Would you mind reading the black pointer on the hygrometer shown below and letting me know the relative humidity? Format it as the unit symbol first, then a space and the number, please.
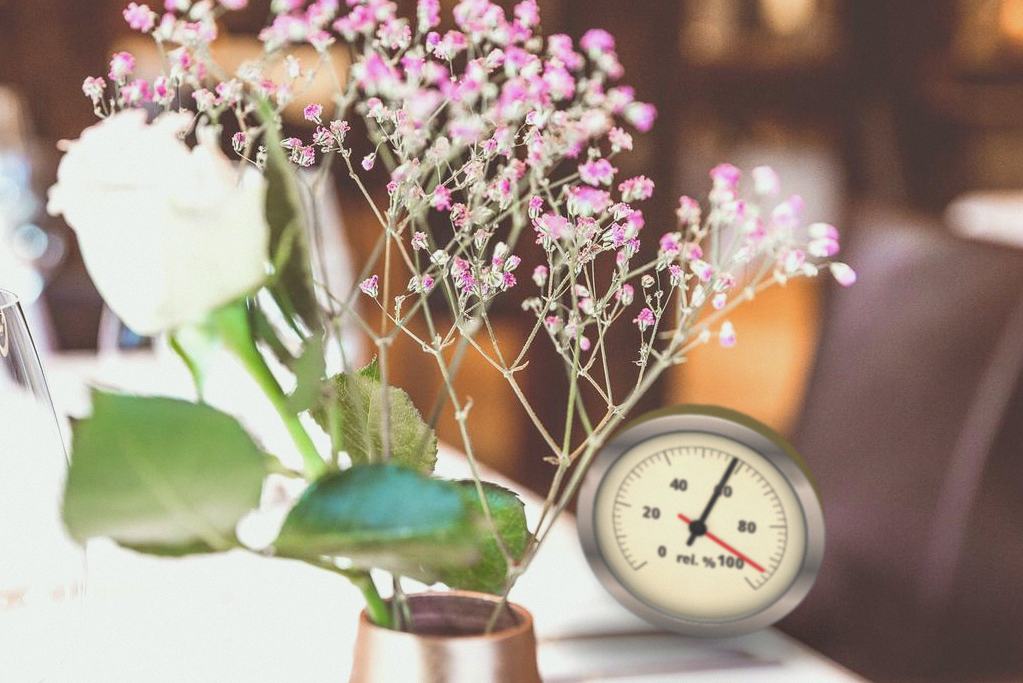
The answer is % 58
